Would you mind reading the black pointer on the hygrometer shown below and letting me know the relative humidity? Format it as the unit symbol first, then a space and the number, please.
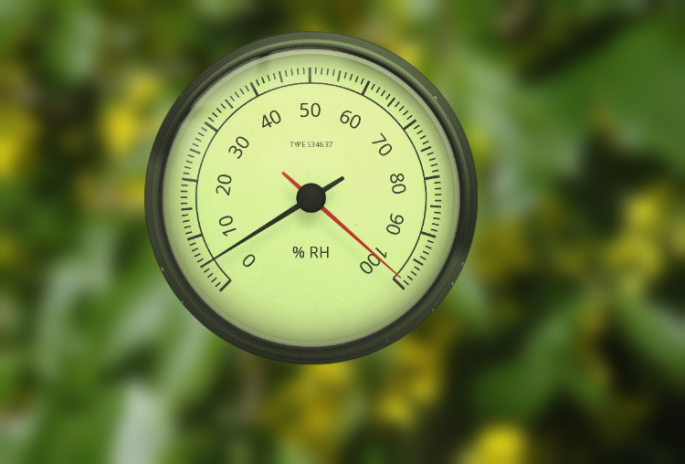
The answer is % 5
